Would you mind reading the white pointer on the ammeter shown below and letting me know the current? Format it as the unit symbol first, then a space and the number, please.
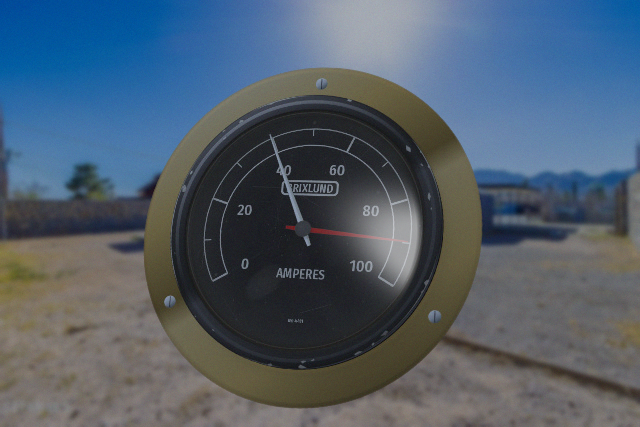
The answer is A 40
